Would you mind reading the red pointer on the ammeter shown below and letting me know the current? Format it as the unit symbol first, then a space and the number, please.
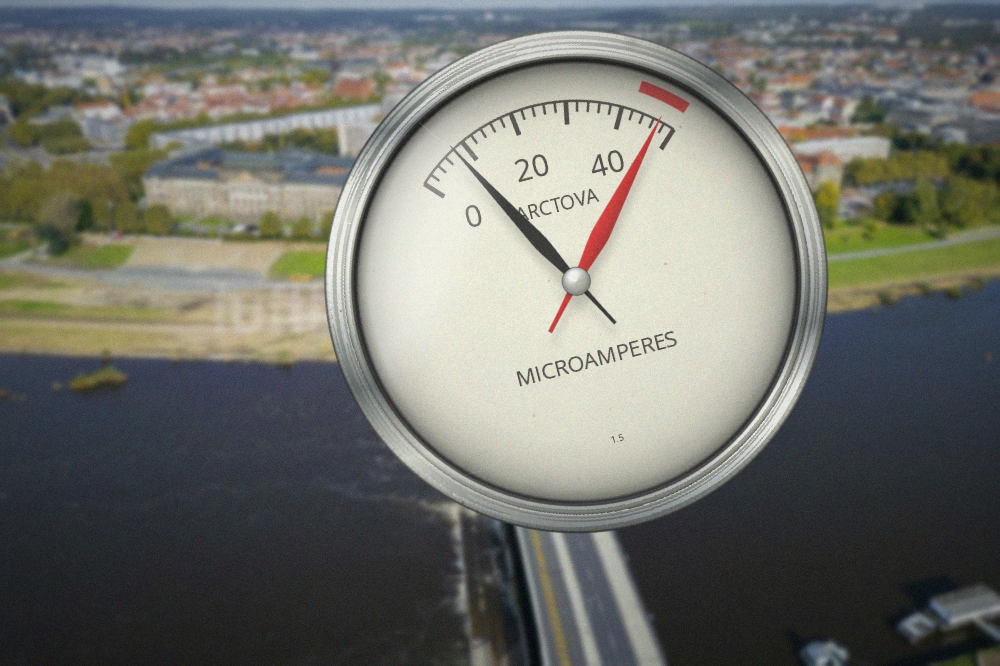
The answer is µA 47
